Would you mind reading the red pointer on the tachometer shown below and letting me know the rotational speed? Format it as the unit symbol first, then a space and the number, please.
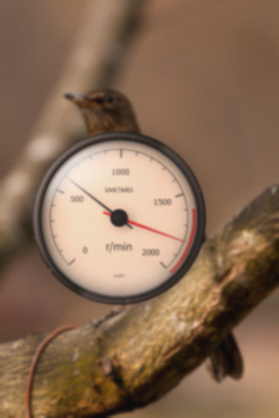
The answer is rpm 1800
